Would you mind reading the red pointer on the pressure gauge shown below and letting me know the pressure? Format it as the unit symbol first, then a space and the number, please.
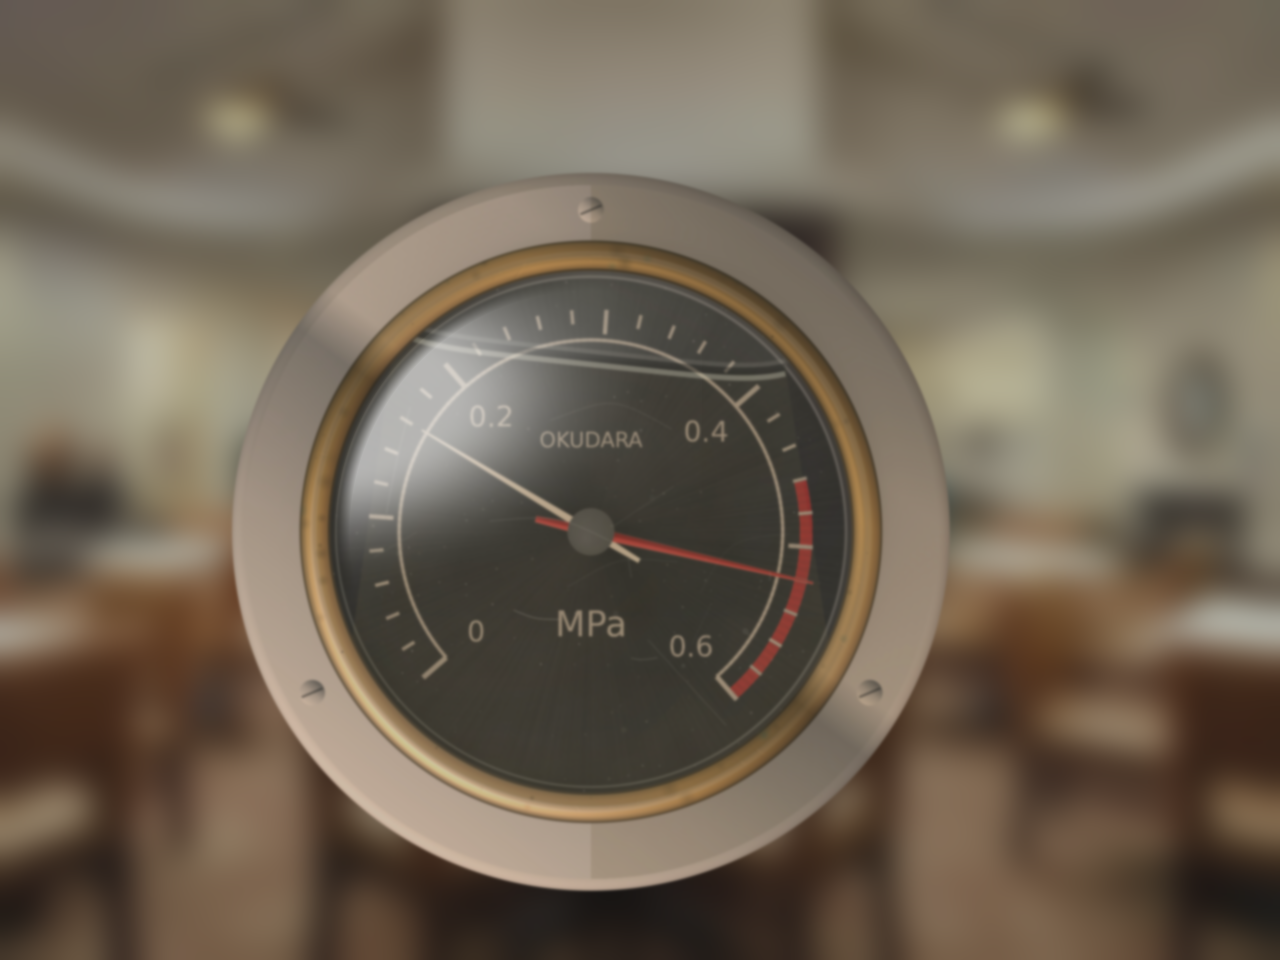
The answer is MPa 0.52
